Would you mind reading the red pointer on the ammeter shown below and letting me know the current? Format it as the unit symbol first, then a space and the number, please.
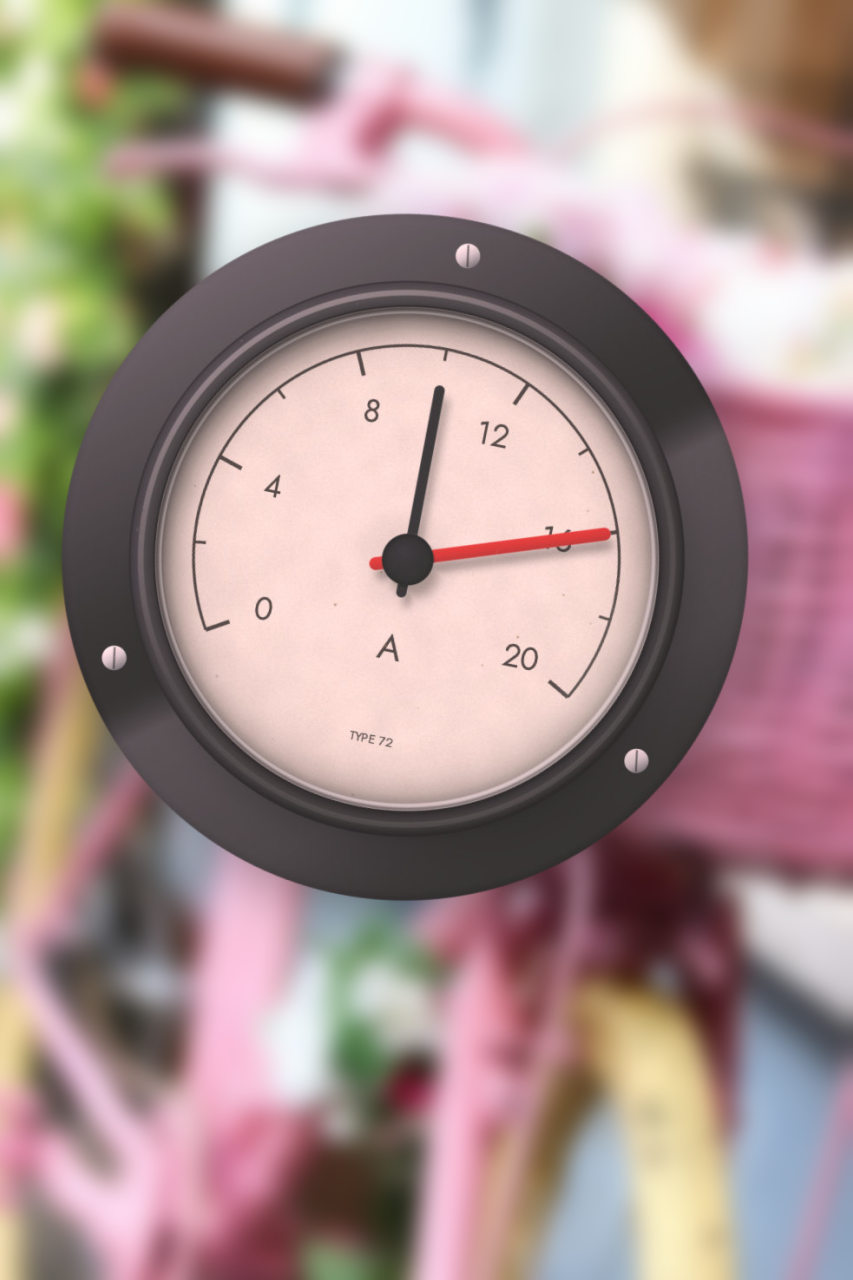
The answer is A 16
